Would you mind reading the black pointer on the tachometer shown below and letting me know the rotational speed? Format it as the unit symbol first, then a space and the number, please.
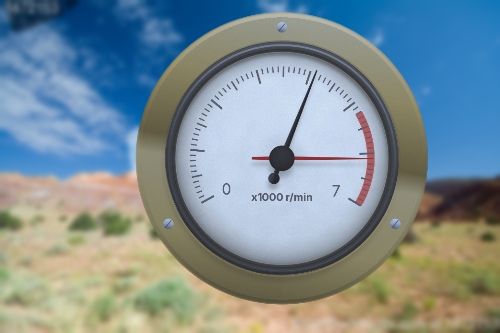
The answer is rpm 4100
